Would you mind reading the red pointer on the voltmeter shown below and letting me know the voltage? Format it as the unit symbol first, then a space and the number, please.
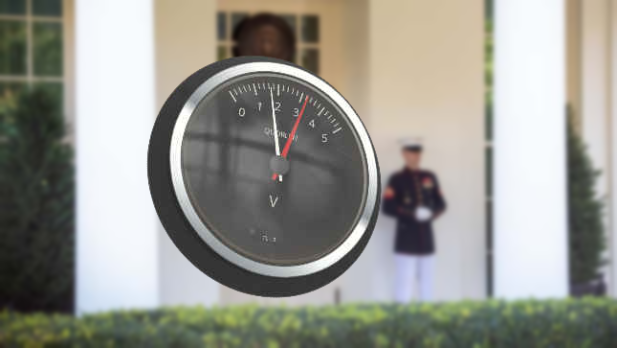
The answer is V 3.2
